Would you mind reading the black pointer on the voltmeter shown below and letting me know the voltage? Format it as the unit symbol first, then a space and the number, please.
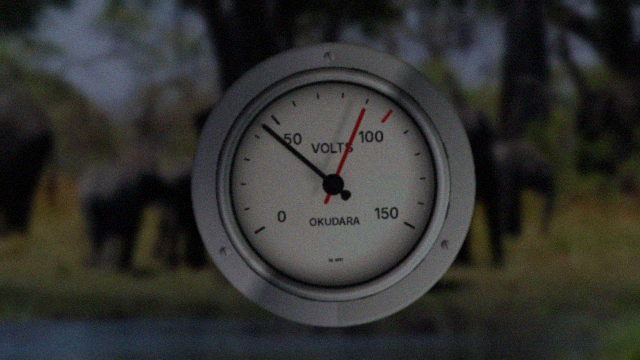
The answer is V 45
